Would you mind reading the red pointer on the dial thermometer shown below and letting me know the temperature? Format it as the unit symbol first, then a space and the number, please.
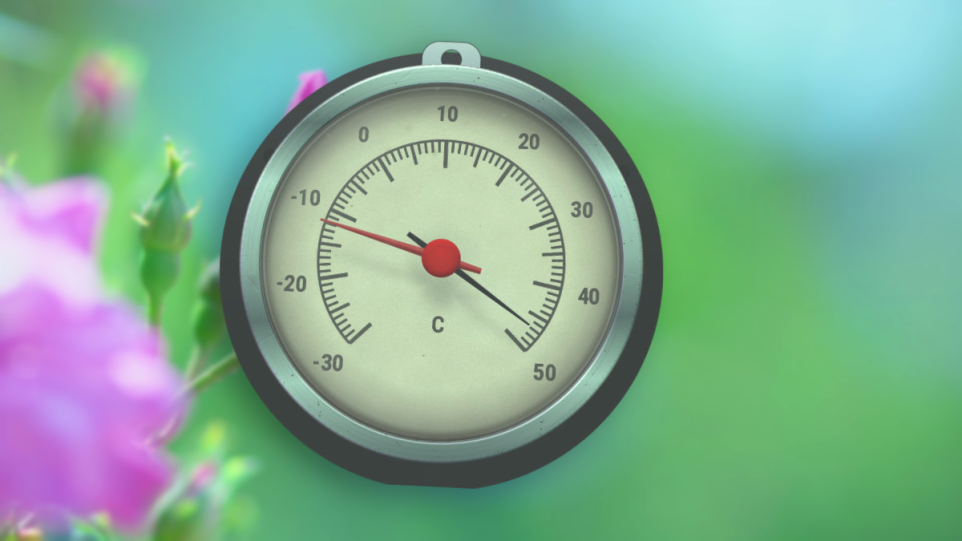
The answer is °C -12
